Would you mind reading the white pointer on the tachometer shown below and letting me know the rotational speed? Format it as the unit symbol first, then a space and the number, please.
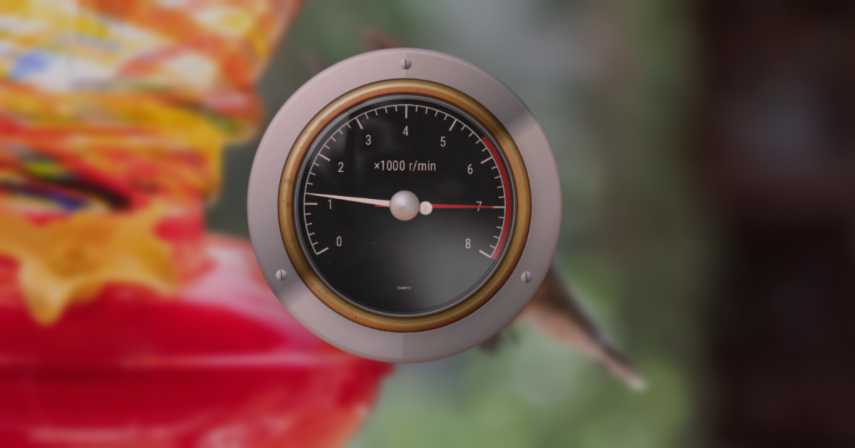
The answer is rpm 1200
